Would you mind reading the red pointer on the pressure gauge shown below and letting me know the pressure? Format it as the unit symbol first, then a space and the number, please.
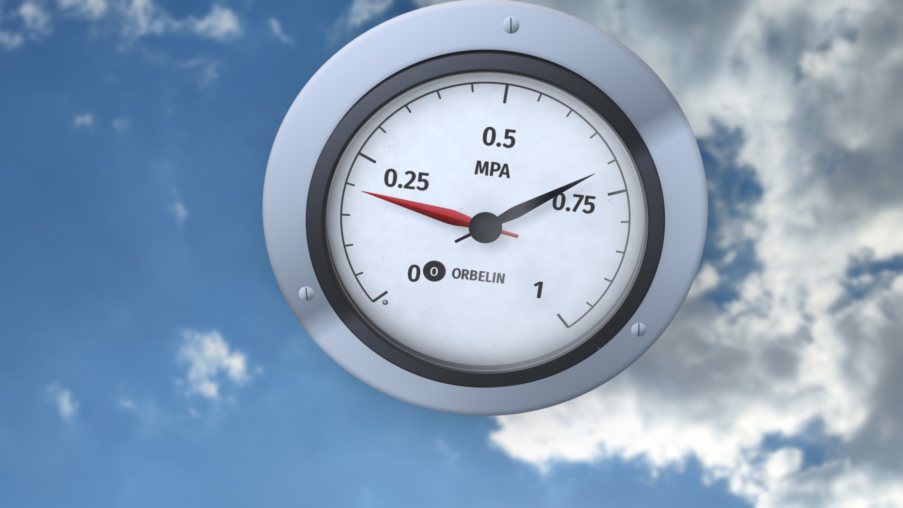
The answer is MPa 0.2
